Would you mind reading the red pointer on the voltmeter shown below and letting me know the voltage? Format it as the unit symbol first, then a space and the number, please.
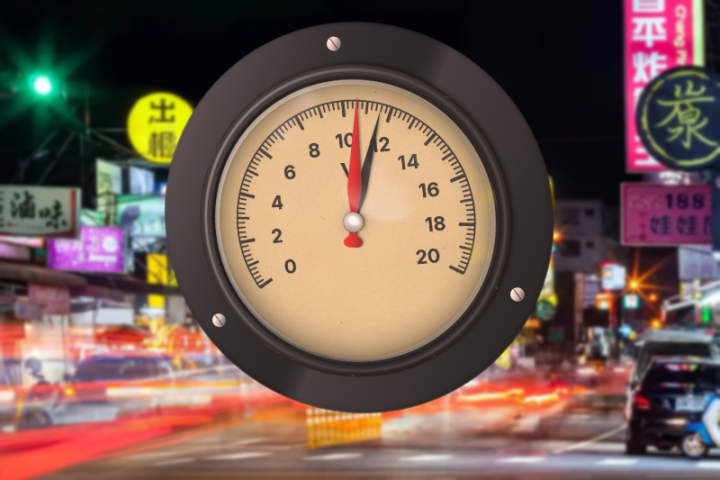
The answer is V 10.6
